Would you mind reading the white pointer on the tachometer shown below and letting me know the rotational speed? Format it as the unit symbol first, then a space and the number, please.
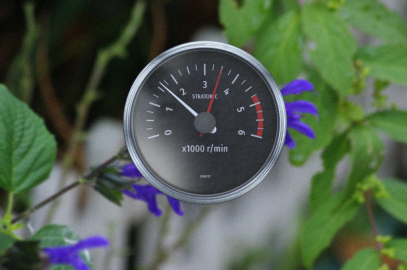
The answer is rpm 1625
